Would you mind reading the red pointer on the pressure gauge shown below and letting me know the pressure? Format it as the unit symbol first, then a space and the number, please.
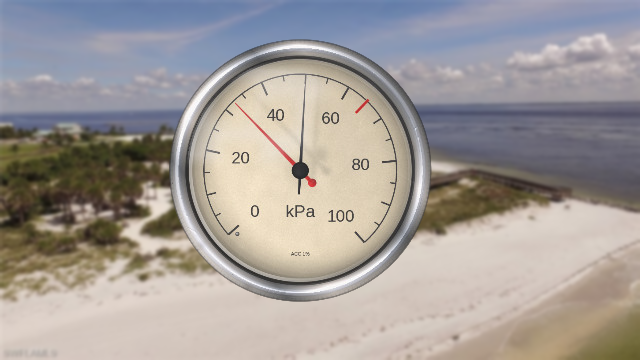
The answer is kPa 32.5
